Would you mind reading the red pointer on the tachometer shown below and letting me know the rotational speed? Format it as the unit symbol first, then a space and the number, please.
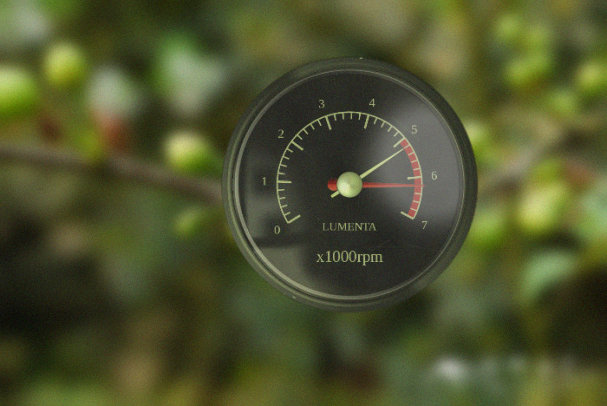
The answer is rpm 6200
